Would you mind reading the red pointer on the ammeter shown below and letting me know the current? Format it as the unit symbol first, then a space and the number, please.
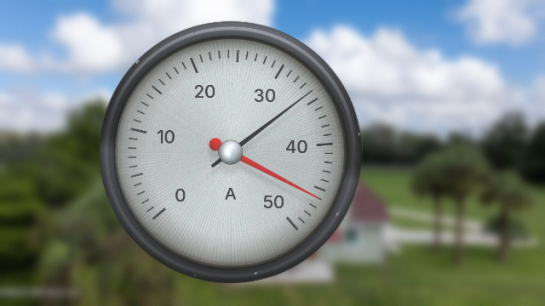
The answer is A 46
